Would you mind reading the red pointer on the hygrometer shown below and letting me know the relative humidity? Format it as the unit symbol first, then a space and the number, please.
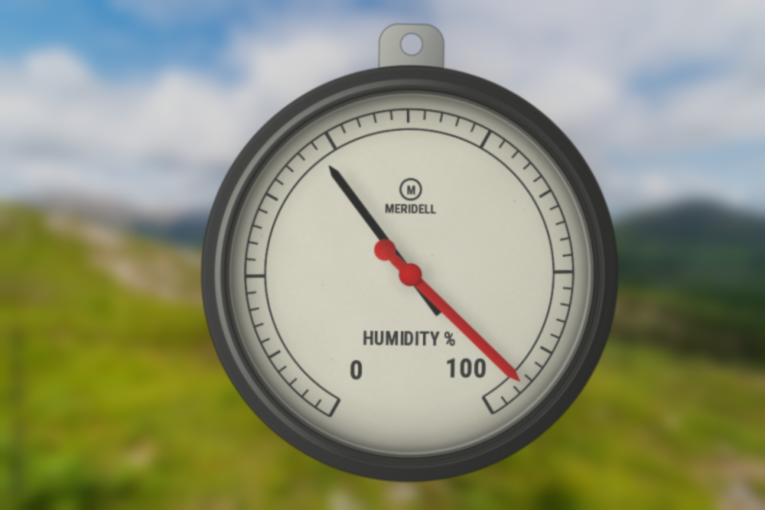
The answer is % 95
